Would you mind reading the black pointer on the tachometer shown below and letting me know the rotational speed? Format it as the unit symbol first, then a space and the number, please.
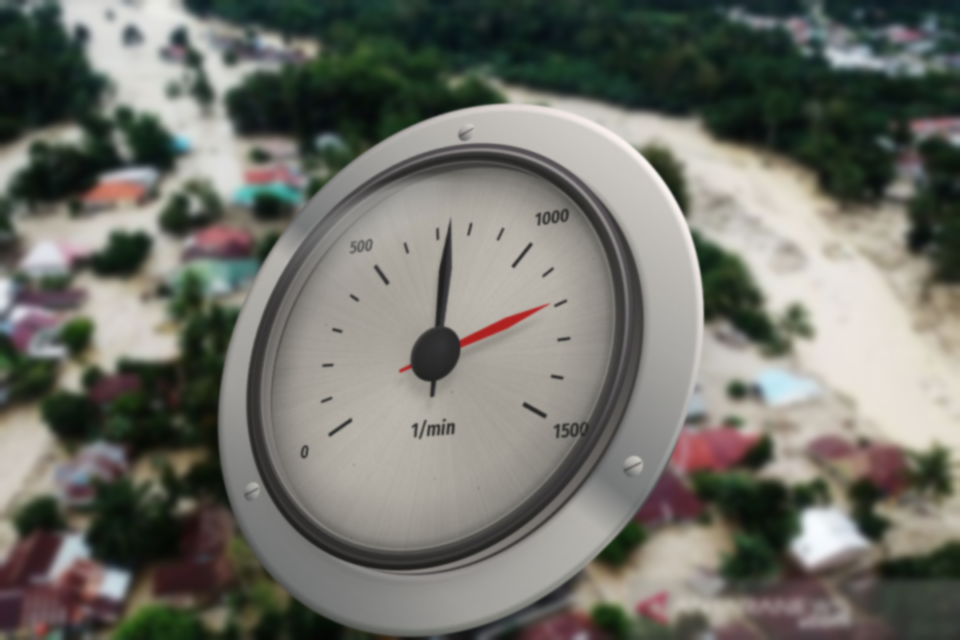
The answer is rpm 750
